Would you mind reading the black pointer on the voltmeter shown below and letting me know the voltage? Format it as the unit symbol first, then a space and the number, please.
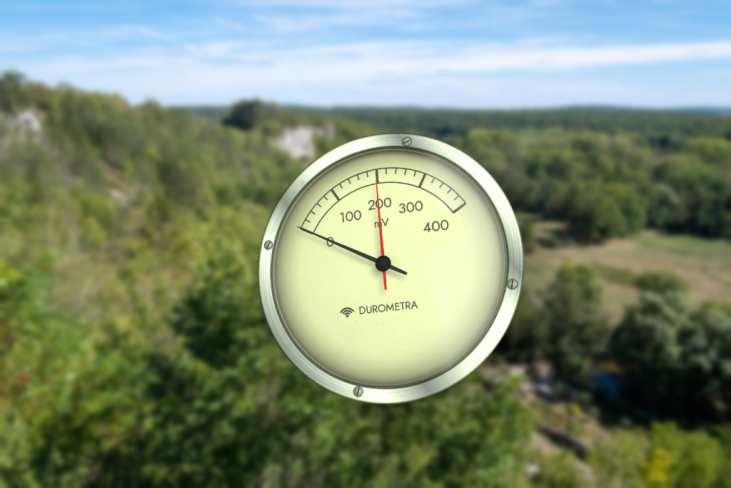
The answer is mV 0
